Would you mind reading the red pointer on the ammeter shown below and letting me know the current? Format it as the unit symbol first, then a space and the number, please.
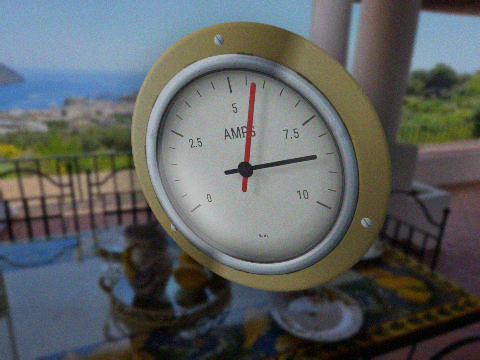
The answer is A 5.75
